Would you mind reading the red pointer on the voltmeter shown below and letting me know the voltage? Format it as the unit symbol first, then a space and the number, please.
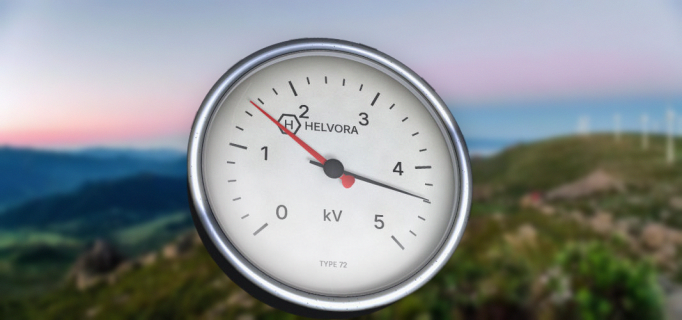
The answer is kV 1.5
